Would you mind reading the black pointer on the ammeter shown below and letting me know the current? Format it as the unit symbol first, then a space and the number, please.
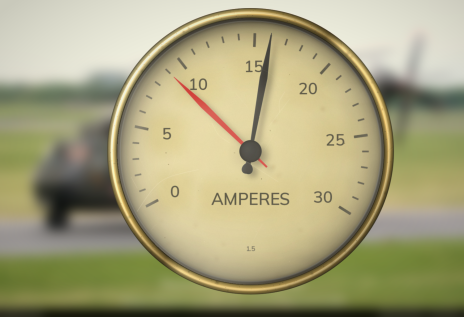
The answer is A 16
